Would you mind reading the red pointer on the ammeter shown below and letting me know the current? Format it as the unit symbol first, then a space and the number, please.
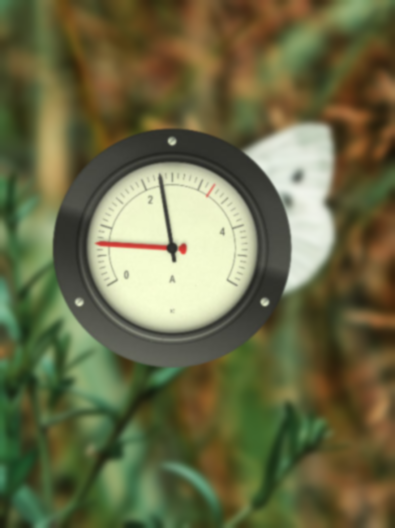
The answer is A 0.7
